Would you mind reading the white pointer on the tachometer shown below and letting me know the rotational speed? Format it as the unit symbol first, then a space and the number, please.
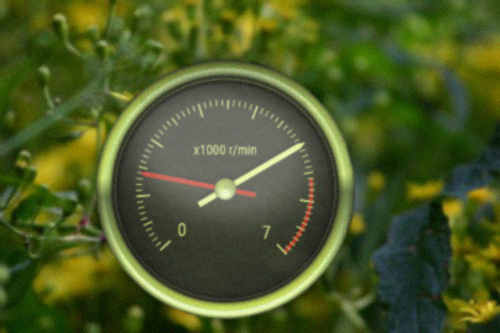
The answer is rpm 5000
